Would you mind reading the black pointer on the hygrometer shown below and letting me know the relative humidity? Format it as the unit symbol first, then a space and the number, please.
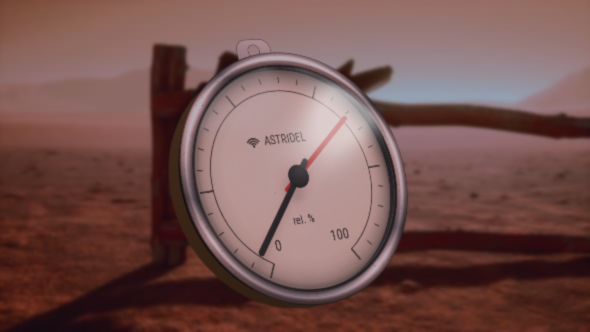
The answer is % 4
